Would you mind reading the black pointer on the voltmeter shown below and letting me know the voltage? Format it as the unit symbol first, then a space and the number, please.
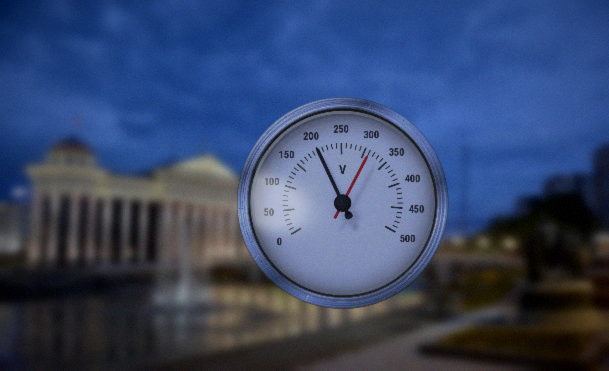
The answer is V 200
